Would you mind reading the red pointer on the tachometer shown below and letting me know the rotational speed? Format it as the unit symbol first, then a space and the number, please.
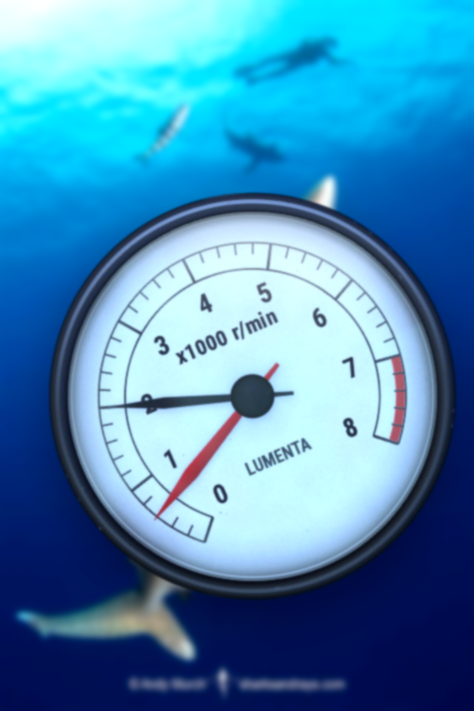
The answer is rpm 600
